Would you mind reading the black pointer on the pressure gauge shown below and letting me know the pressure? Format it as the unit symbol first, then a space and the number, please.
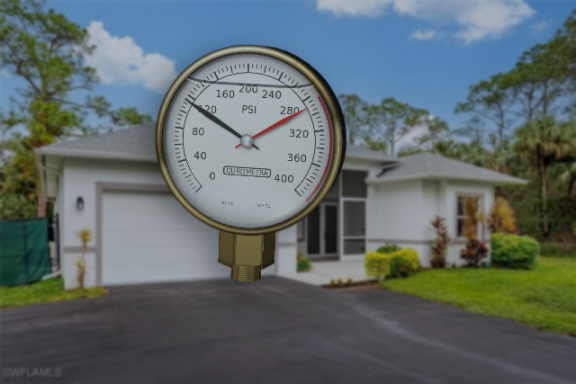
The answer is psi 115
